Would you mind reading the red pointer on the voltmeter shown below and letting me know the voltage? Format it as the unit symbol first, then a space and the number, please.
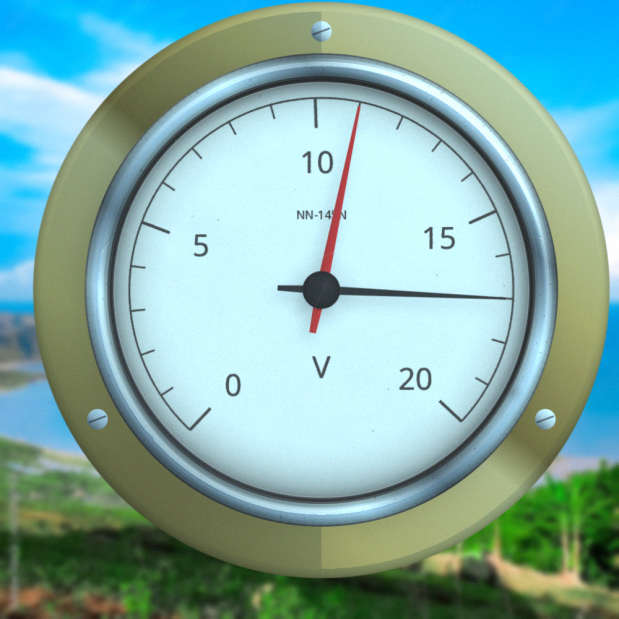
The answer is V 11
